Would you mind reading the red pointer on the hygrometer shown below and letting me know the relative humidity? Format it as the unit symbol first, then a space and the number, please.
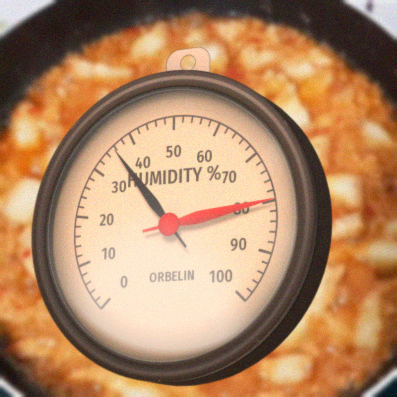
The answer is % 80
